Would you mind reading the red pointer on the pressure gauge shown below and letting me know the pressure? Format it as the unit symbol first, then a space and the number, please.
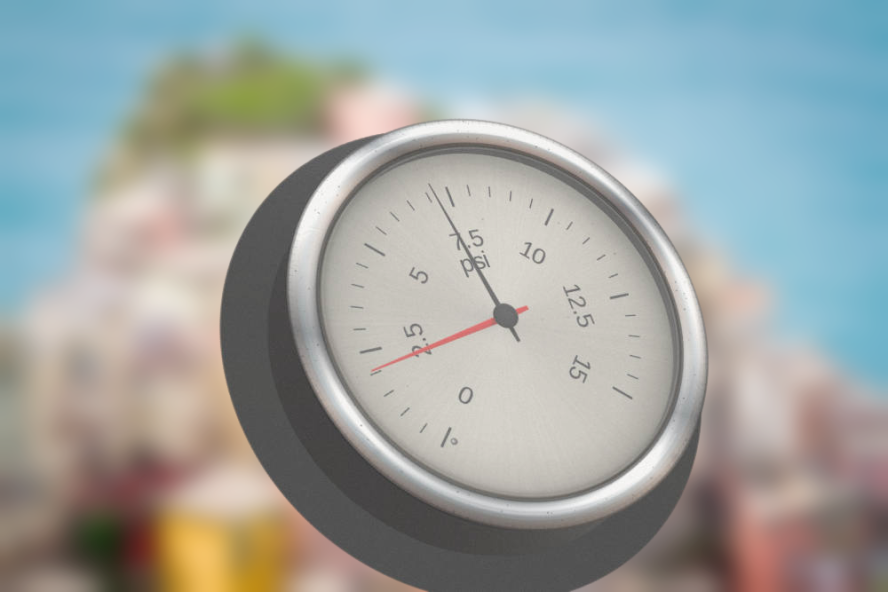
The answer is psi 2
